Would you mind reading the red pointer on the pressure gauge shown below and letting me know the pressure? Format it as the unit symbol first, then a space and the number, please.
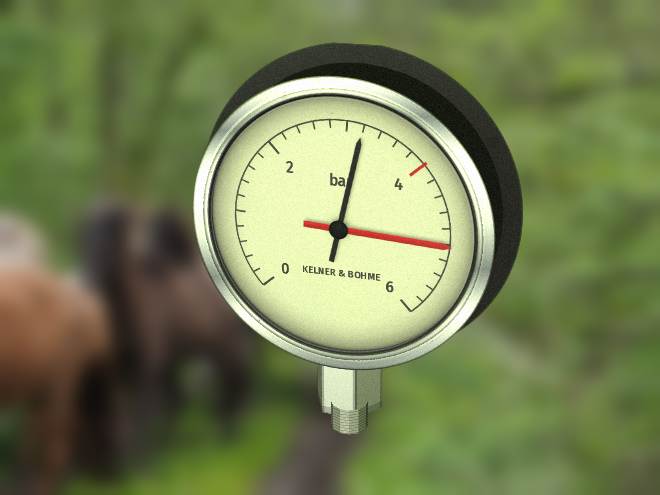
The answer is bar 5
